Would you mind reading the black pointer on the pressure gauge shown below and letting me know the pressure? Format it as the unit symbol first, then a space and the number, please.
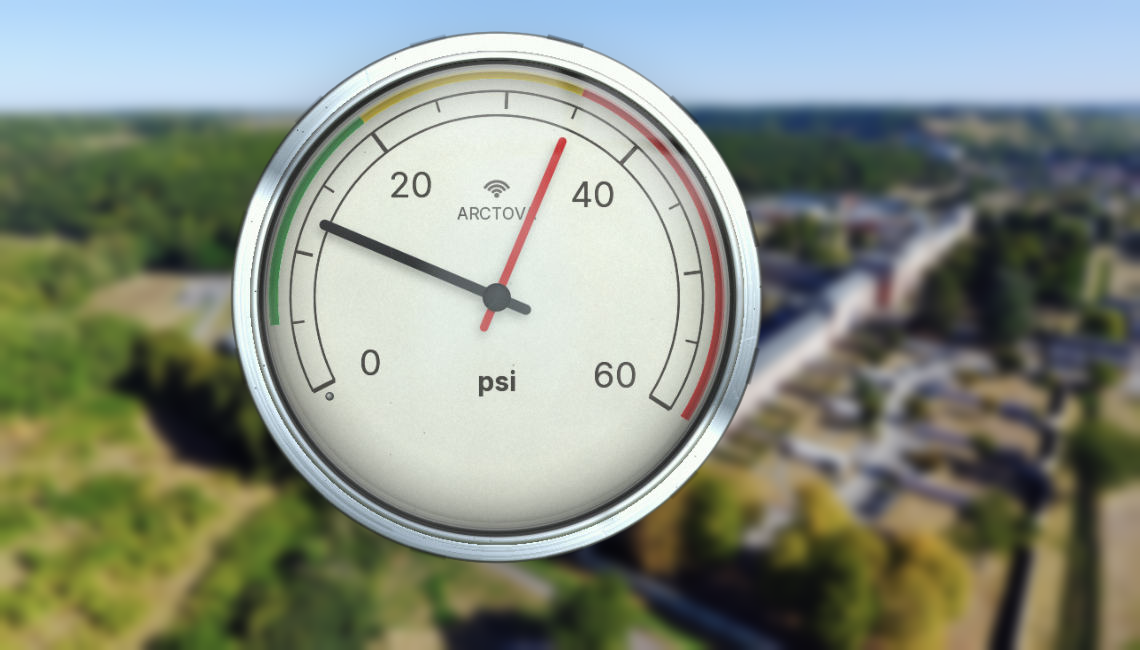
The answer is psi 12.5
